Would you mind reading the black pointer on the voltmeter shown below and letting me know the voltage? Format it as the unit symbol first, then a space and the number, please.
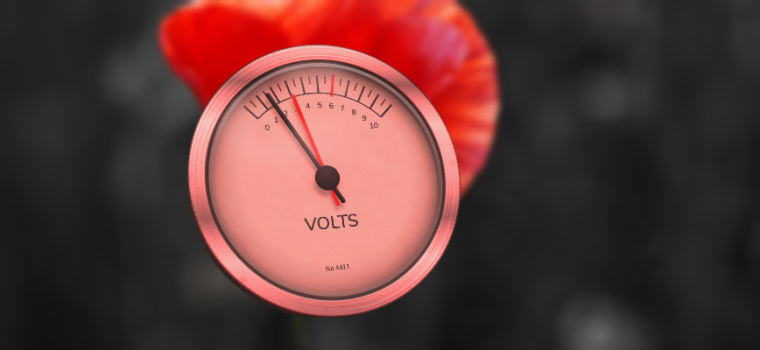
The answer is V 1.5
